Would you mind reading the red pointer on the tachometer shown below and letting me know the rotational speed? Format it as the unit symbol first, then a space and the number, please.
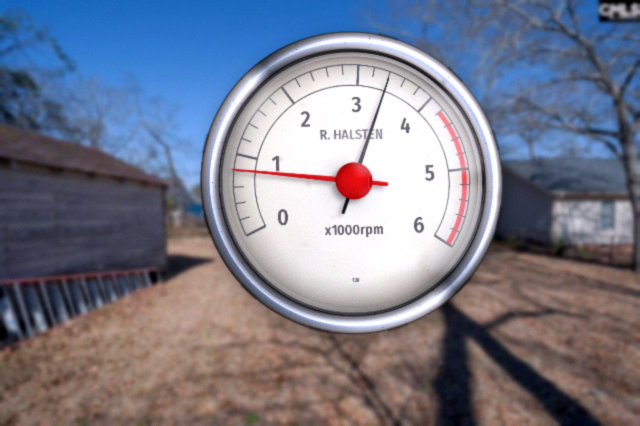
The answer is rpm 800
